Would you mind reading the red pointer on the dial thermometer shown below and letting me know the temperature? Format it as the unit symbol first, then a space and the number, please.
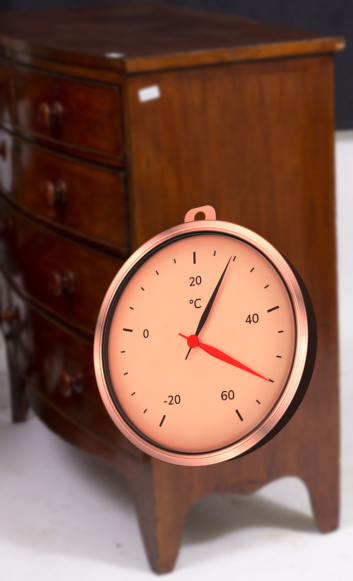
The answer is °C 52
